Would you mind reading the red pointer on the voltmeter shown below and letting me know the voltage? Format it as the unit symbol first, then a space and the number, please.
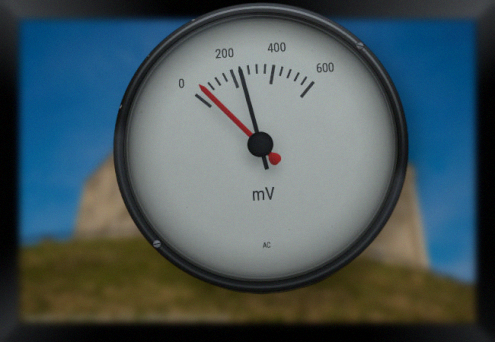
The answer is mV 40
